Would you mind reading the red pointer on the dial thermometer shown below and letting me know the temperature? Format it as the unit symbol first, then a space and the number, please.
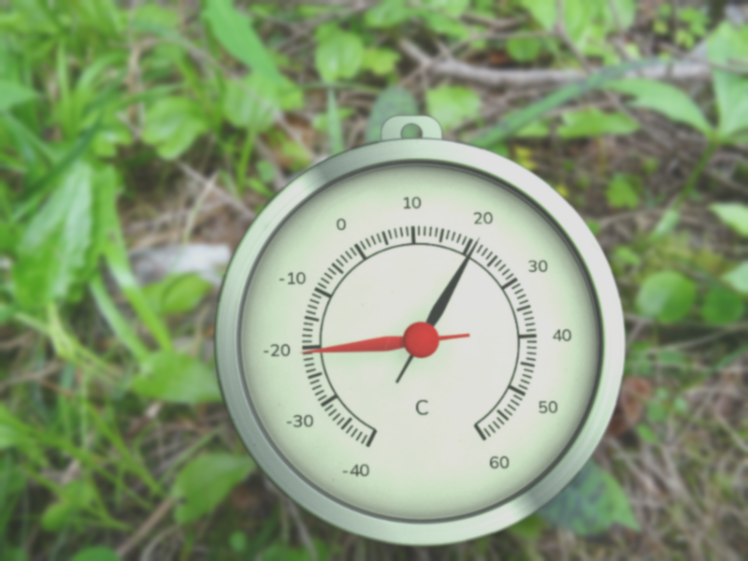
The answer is °C -21
